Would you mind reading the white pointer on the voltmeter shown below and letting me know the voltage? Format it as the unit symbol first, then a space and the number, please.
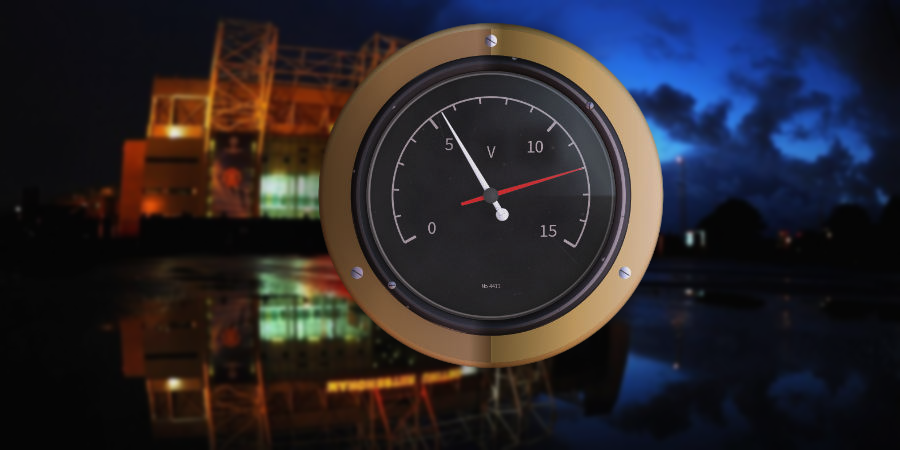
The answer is V 5.5
